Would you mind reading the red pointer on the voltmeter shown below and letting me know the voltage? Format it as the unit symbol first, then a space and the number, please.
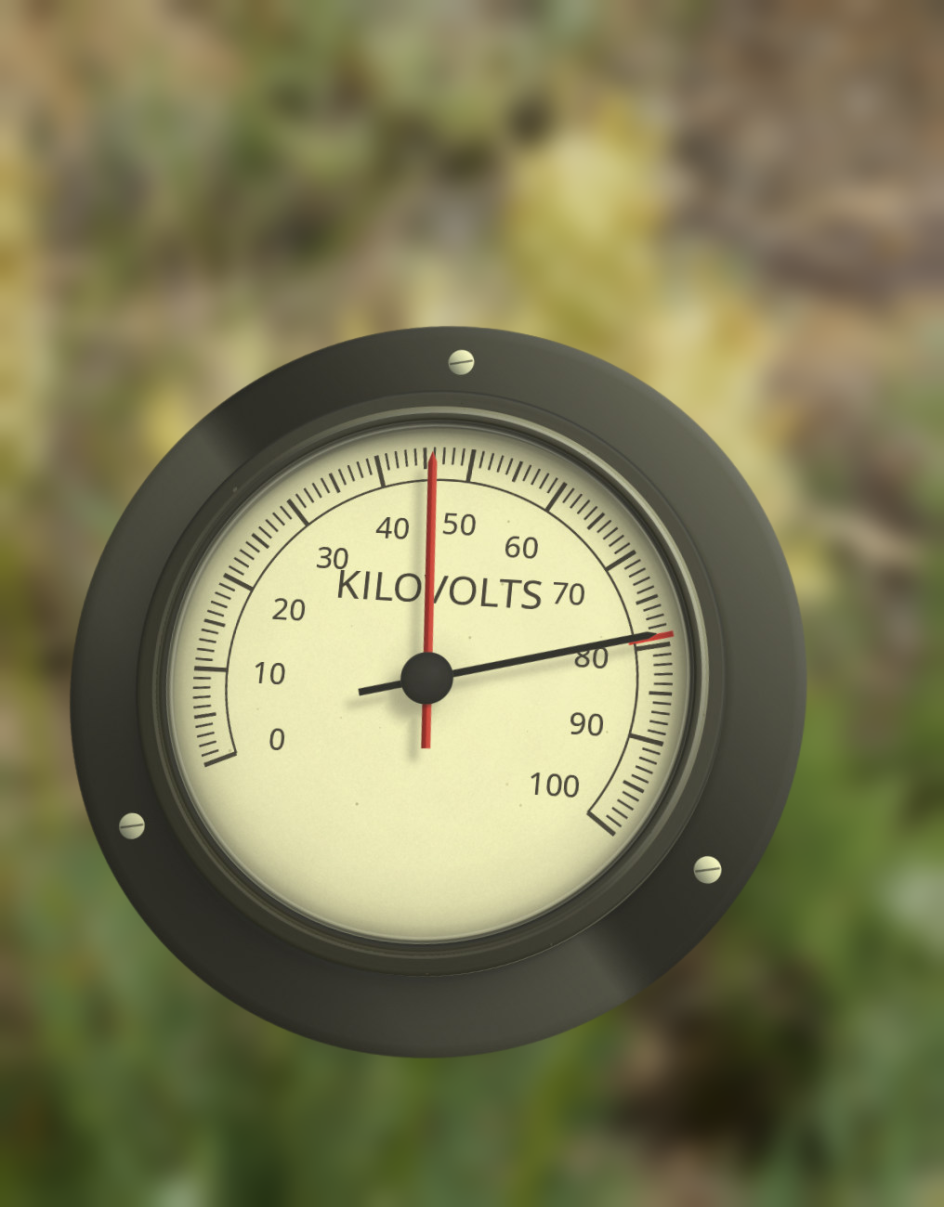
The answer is kV 46
